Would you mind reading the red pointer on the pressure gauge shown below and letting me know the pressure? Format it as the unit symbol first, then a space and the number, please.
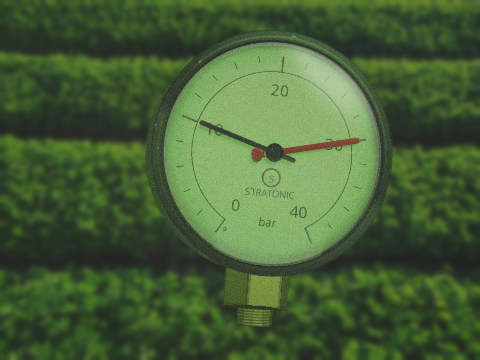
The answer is bar 30
